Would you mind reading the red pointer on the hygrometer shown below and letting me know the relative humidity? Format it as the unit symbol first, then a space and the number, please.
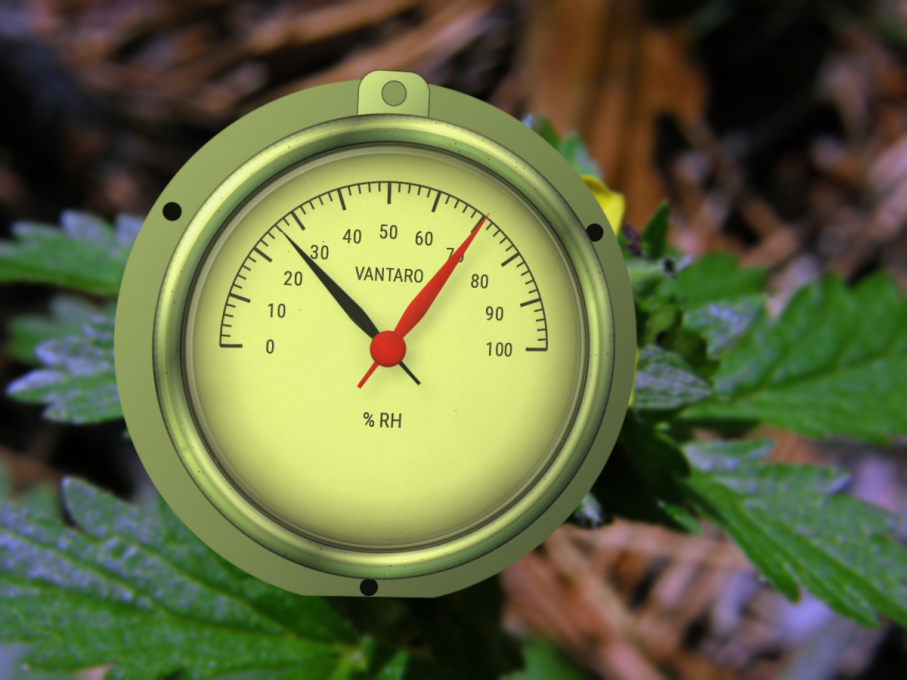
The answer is % 70
